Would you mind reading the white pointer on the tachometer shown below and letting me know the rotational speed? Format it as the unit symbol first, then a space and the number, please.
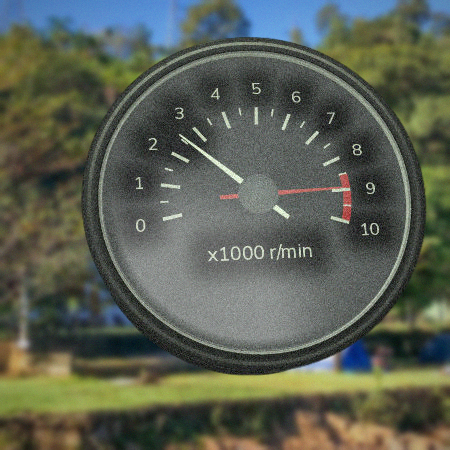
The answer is rpm 2500
